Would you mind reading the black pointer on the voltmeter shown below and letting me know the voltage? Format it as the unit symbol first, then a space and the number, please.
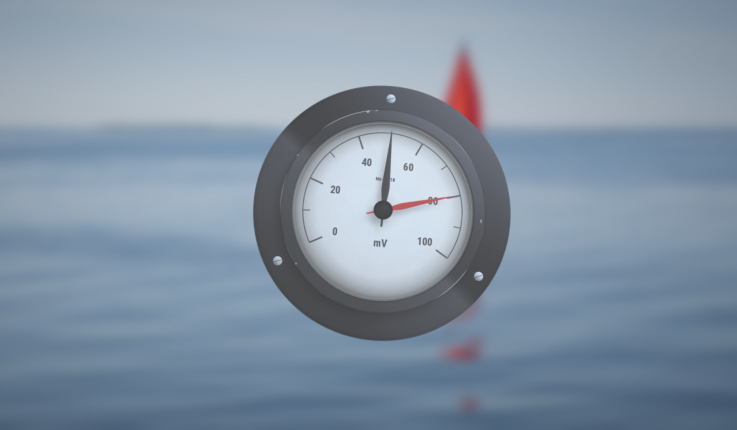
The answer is mV 50
